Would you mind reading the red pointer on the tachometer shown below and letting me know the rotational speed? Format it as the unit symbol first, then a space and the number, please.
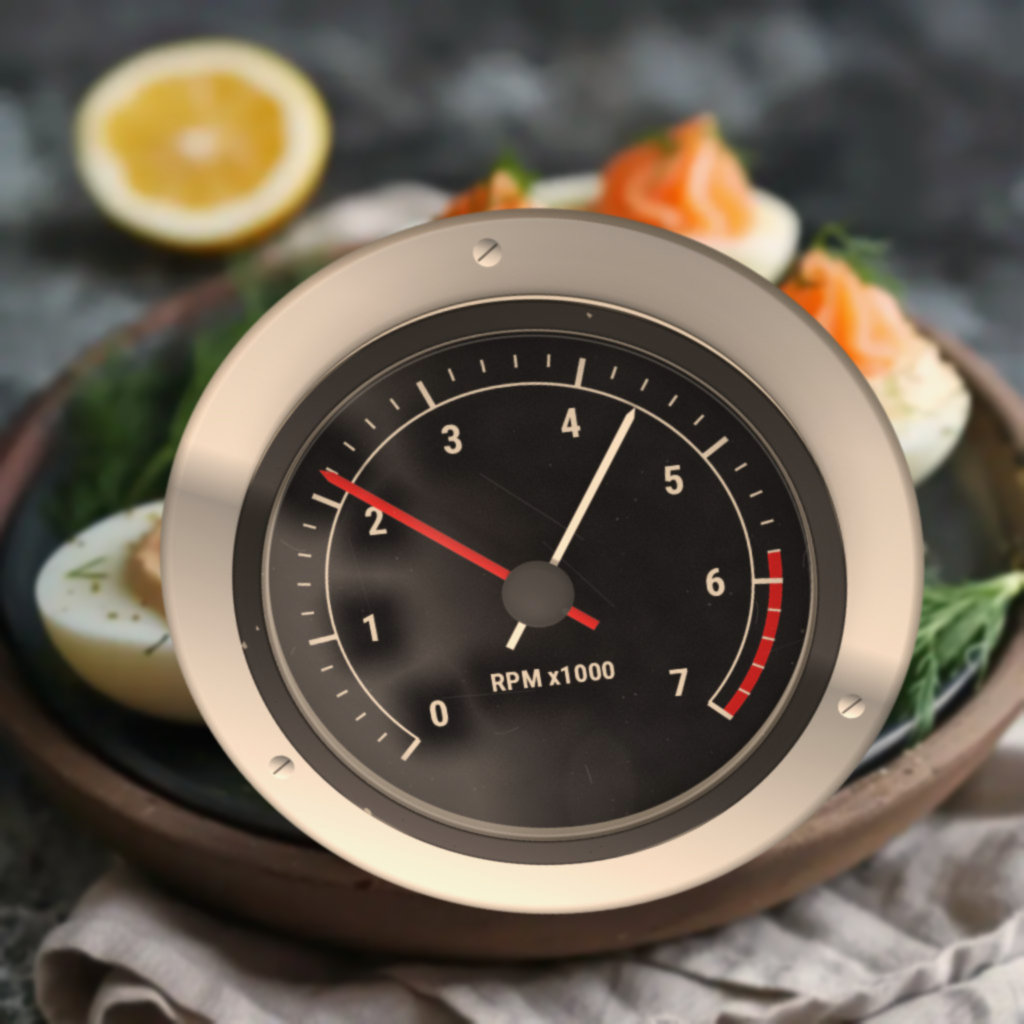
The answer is rpm 2200
